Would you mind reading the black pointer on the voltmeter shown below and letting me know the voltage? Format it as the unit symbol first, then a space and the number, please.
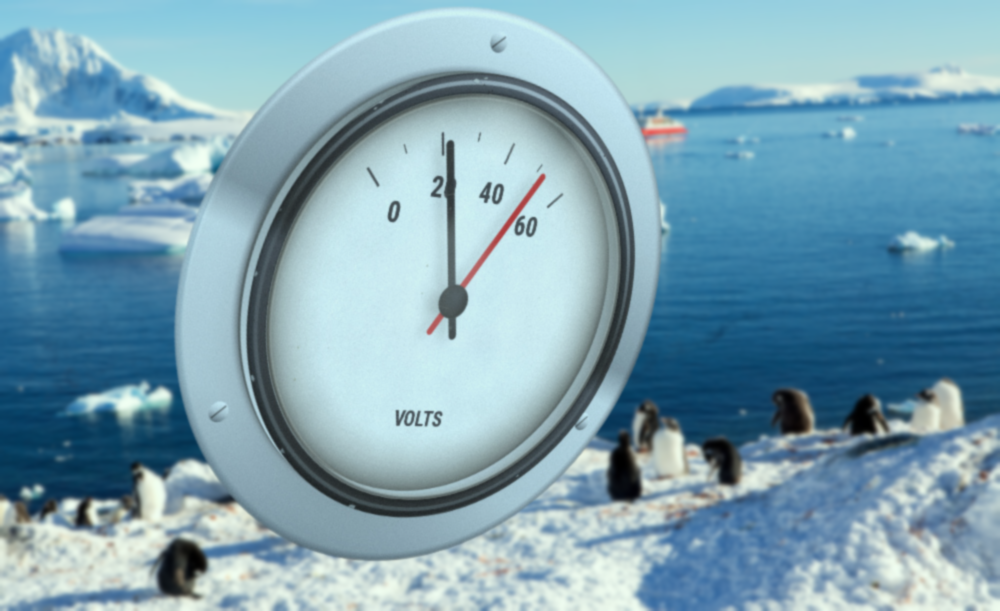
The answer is V 20
